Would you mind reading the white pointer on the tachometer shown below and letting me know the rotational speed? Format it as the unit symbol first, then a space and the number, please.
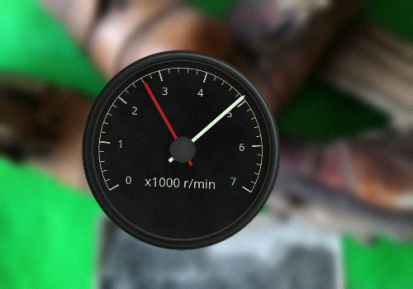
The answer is rpm 4900
